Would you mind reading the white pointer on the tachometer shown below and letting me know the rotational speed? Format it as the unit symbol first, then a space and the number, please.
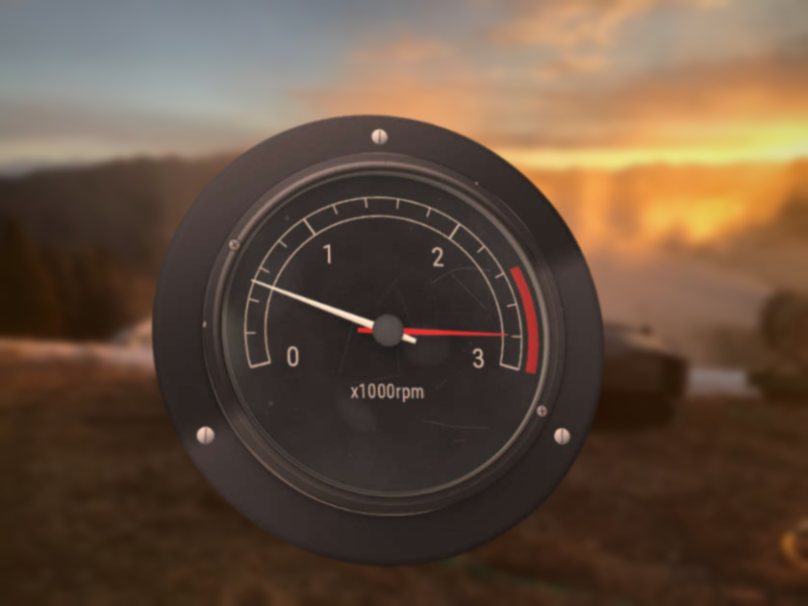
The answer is rpm 500
